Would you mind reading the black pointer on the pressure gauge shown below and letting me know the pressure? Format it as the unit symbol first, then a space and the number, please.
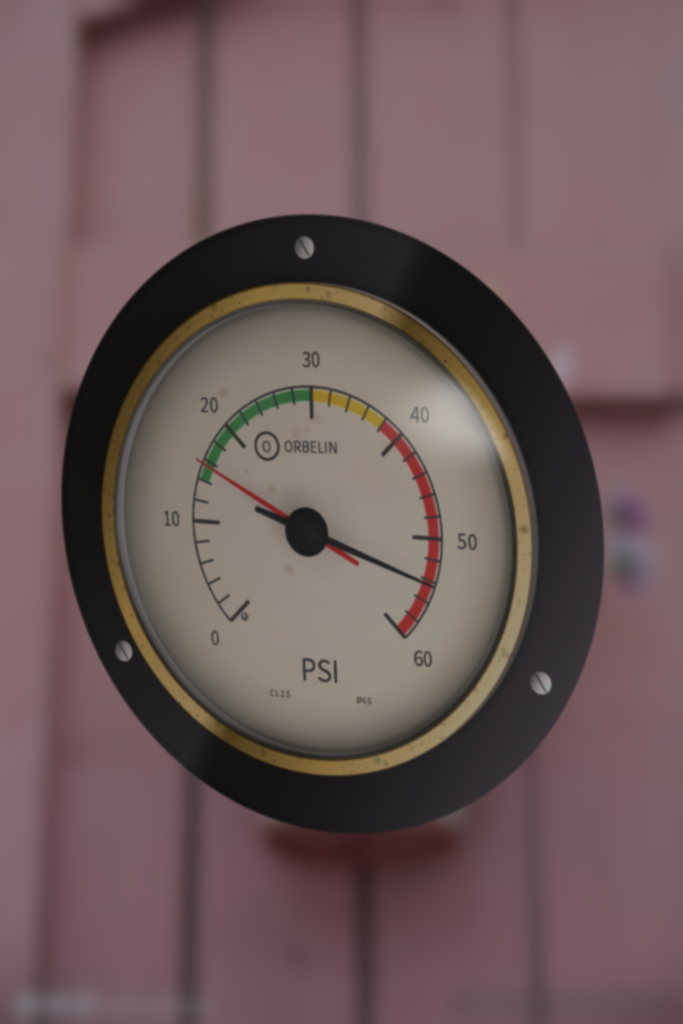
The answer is psi 54
